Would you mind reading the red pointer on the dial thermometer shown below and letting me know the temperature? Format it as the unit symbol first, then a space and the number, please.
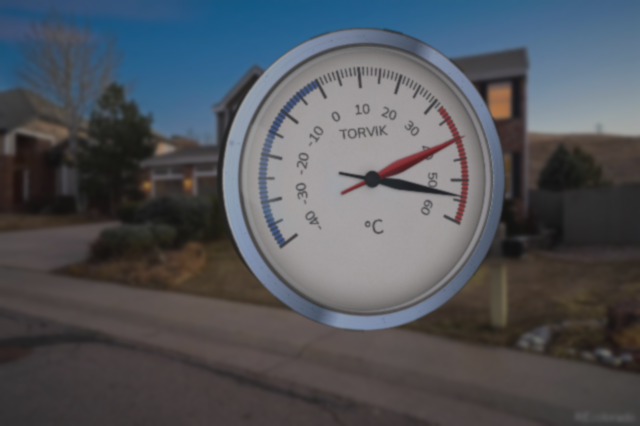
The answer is °C 40
